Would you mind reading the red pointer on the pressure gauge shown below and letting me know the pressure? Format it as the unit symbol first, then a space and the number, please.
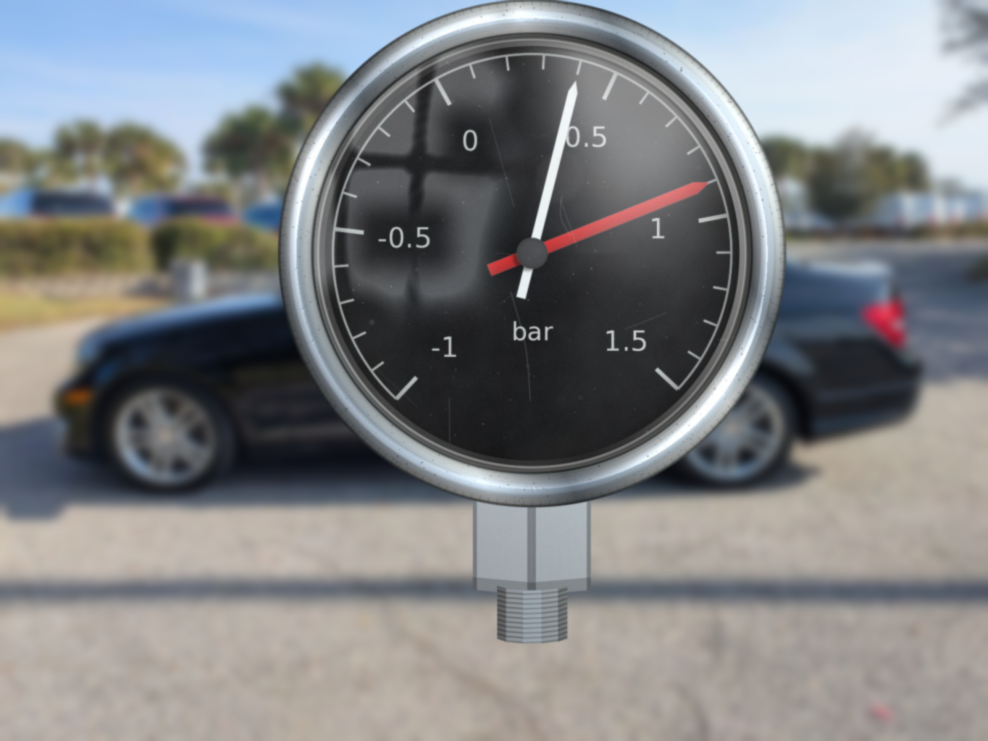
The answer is bar 0.9
